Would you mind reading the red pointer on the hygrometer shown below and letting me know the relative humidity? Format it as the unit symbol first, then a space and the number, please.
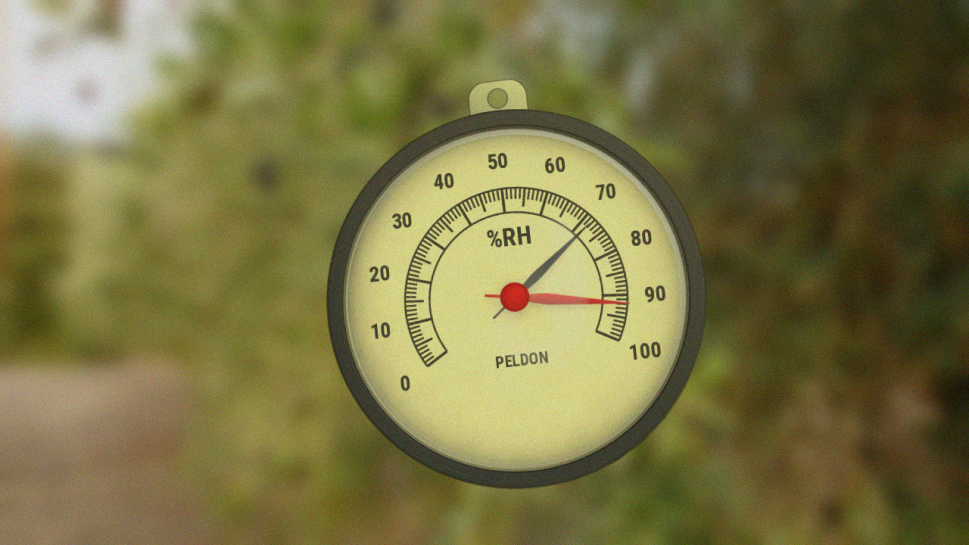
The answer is % 92
